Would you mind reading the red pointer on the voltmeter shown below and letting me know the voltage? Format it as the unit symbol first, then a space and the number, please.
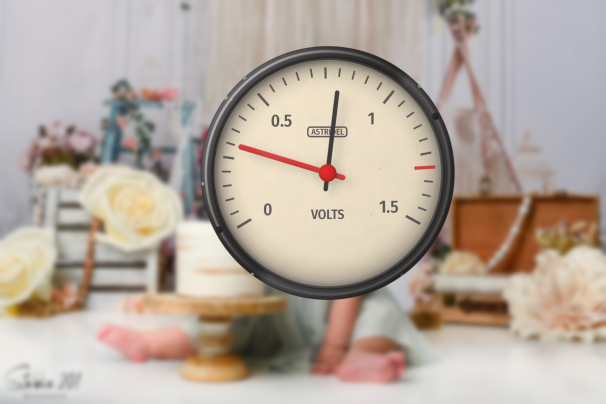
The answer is V 0.3
